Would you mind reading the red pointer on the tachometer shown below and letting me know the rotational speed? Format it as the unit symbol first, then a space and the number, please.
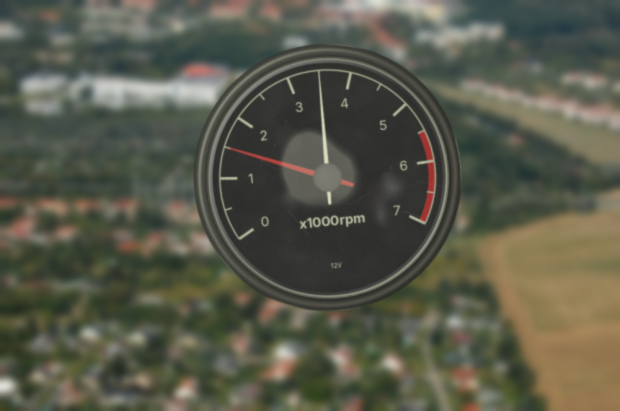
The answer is rpm 1500
